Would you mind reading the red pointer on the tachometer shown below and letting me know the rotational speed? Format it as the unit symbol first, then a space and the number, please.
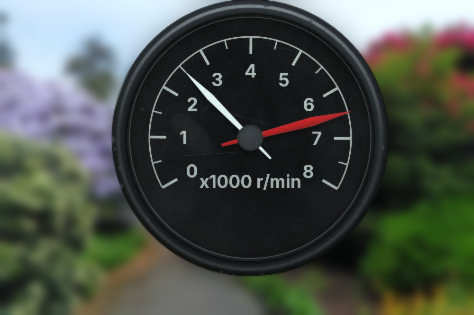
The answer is rpm 6500
